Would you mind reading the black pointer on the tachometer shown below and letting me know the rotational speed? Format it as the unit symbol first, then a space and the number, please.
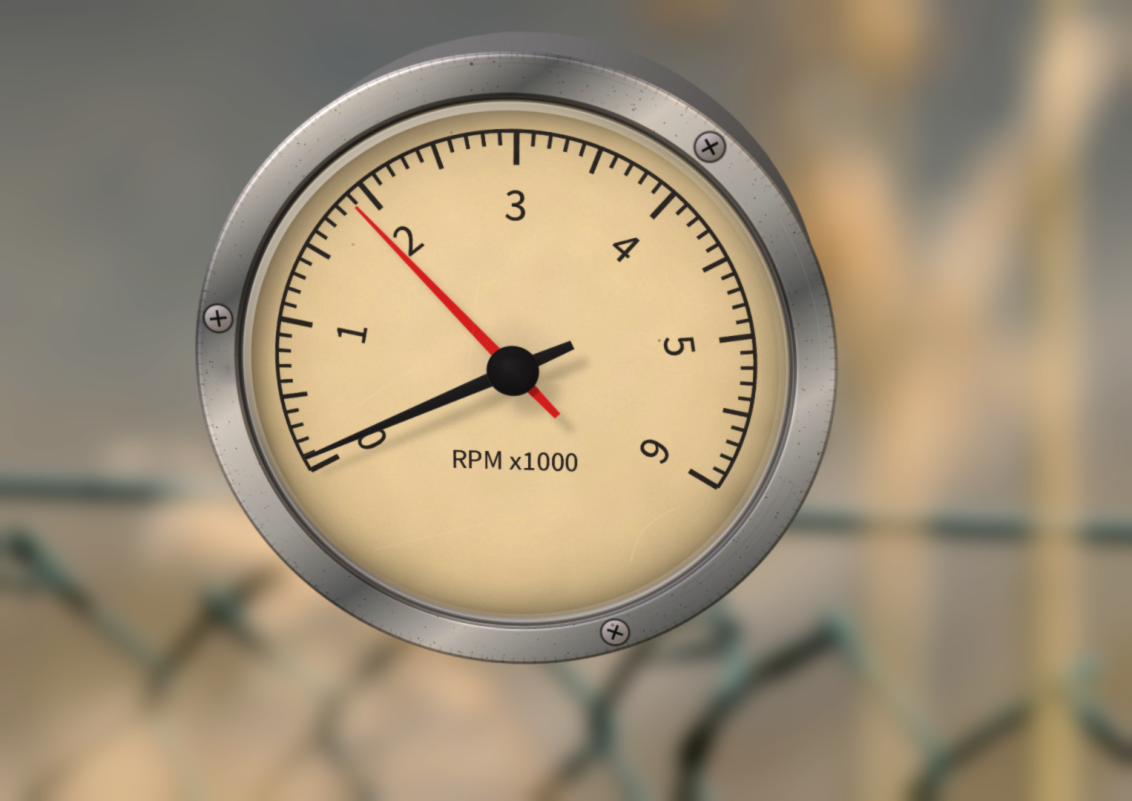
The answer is rpm 100
